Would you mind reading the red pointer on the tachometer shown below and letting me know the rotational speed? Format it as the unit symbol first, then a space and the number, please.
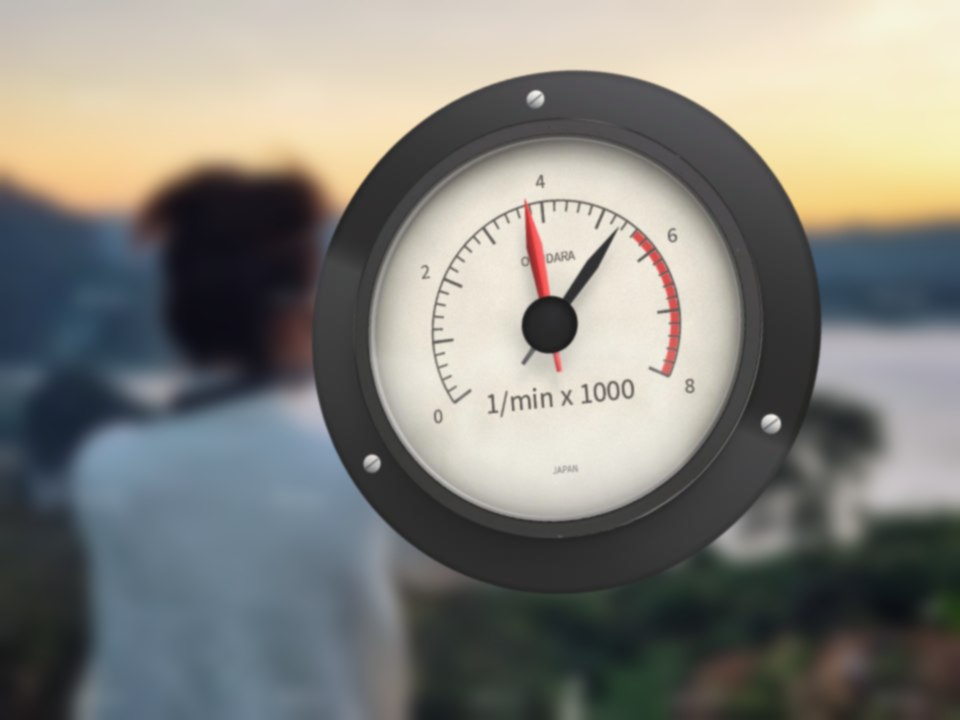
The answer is rpm 3800
